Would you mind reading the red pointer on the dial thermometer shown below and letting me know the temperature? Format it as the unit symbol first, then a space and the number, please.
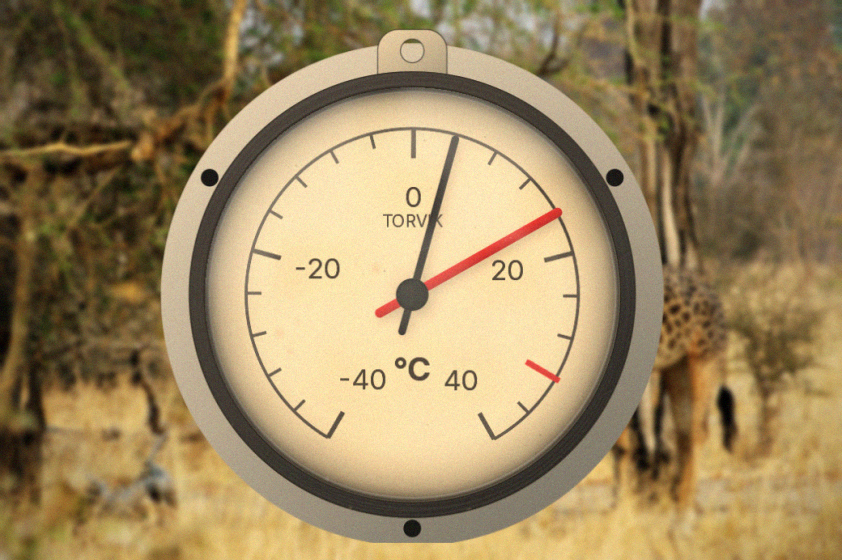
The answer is °C 16
